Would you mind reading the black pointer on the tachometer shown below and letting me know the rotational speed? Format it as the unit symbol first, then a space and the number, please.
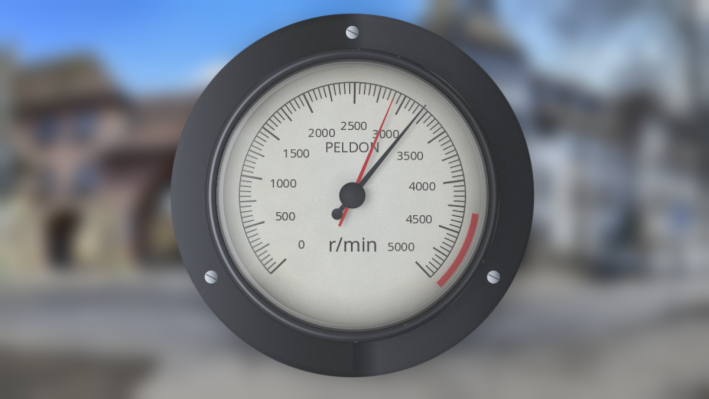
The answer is rpm 3200
